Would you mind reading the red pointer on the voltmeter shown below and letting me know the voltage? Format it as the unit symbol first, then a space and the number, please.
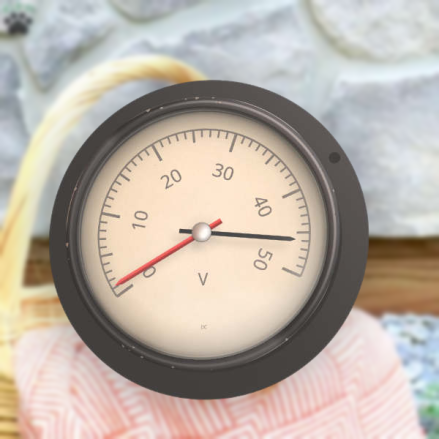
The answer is V 1
